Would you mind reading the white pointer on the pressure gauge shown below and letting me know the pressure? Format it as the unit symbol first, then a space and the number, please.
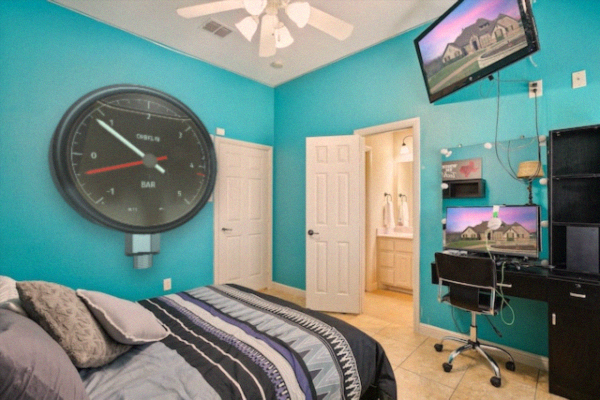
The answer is bar 0.8
